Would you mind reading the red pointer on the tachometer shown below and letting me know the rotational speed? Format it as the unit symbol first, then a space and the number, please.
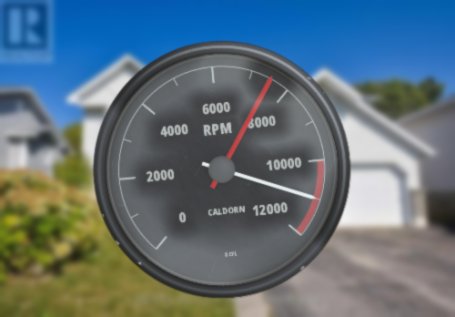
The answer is rpm 7500
